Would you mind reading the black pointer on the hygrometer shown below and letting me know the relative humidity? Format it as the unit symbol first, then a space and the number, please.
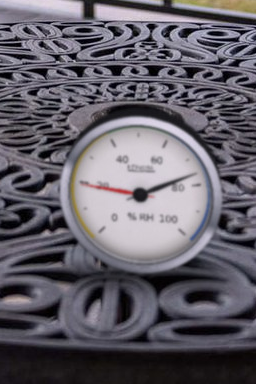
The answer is % 75
